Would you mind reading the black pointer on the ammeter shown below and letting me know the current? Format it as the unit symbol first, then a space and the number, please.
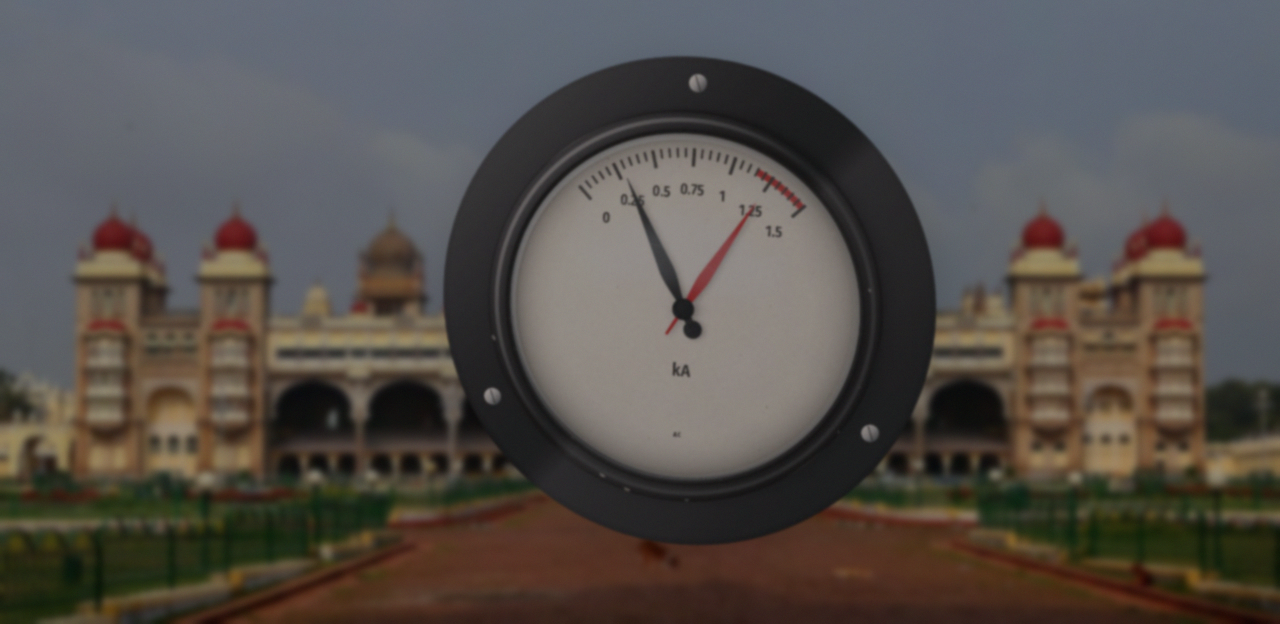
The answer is kA 0.3
